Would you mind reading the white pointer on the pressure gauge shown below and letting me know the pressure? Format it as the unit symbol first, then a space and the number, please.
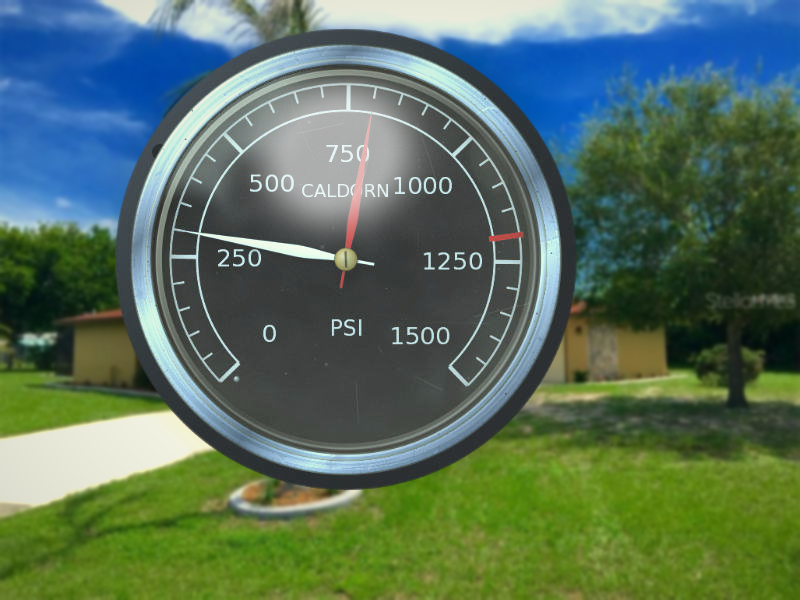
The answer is psi 300
